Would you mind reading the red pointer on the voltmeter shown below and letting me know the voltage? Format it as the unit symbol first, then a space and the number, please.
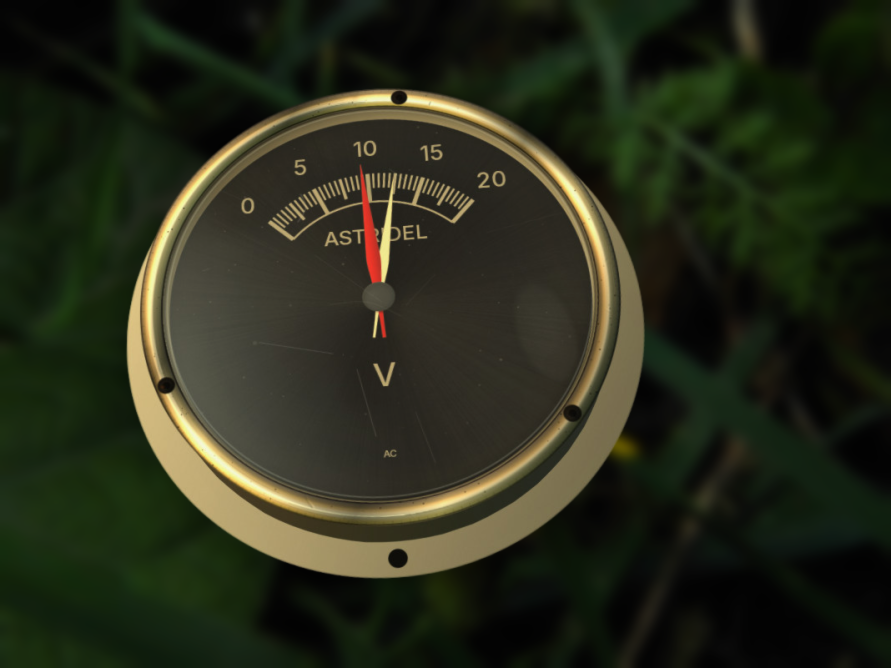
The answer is V 9.5
